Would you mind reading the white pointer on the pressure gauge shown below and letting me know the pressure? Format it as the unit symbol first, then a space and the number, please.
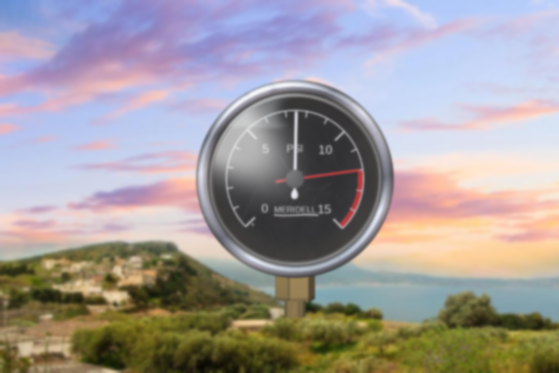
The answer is psi 7.5
